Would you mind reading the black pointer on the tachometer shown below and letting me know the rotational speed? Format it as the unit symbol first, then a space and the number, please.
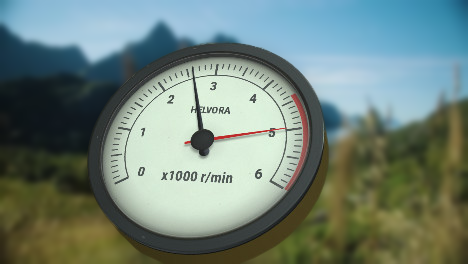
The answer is rpm 2600
